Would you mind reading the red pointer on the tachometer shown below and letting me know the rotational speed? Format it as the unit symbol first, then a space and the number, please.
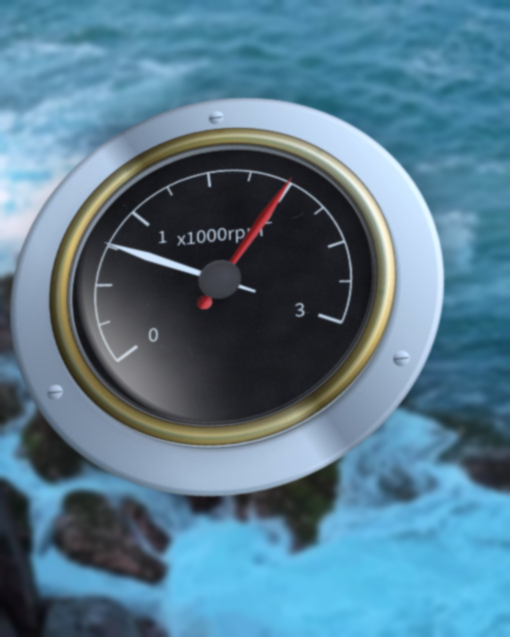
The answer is rpm 2000
